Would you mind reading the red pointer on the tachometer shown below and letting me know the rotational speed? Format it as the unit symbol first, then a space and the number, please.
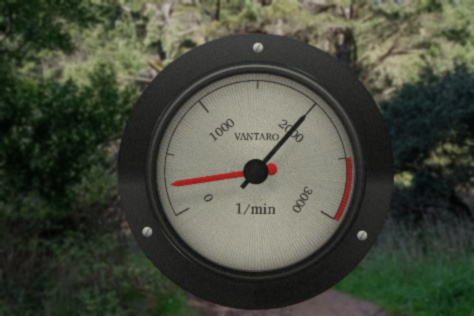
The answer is rpm 250
